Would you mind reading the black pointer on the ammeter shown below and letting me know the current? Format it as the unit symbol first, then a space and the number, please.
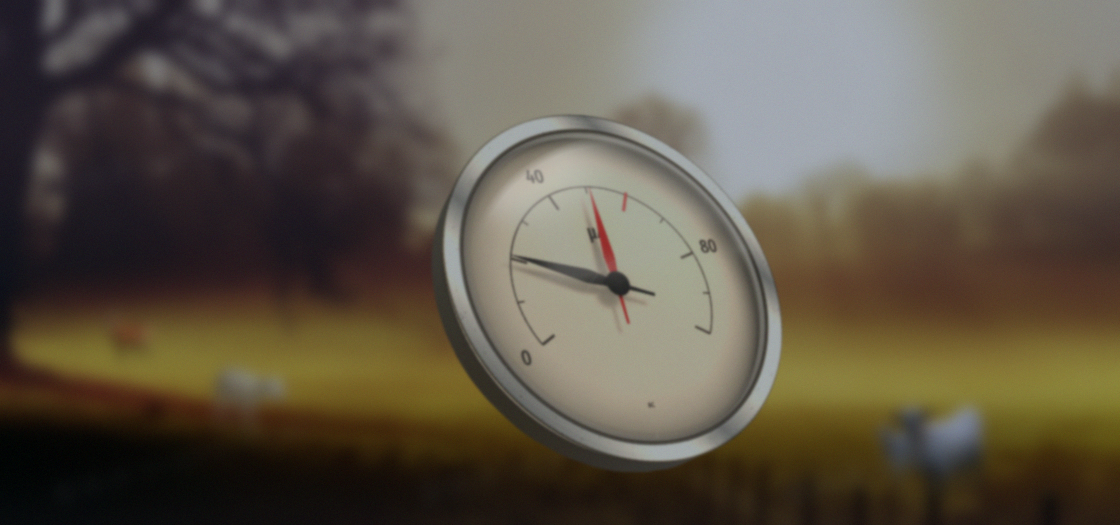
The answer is µA 20
